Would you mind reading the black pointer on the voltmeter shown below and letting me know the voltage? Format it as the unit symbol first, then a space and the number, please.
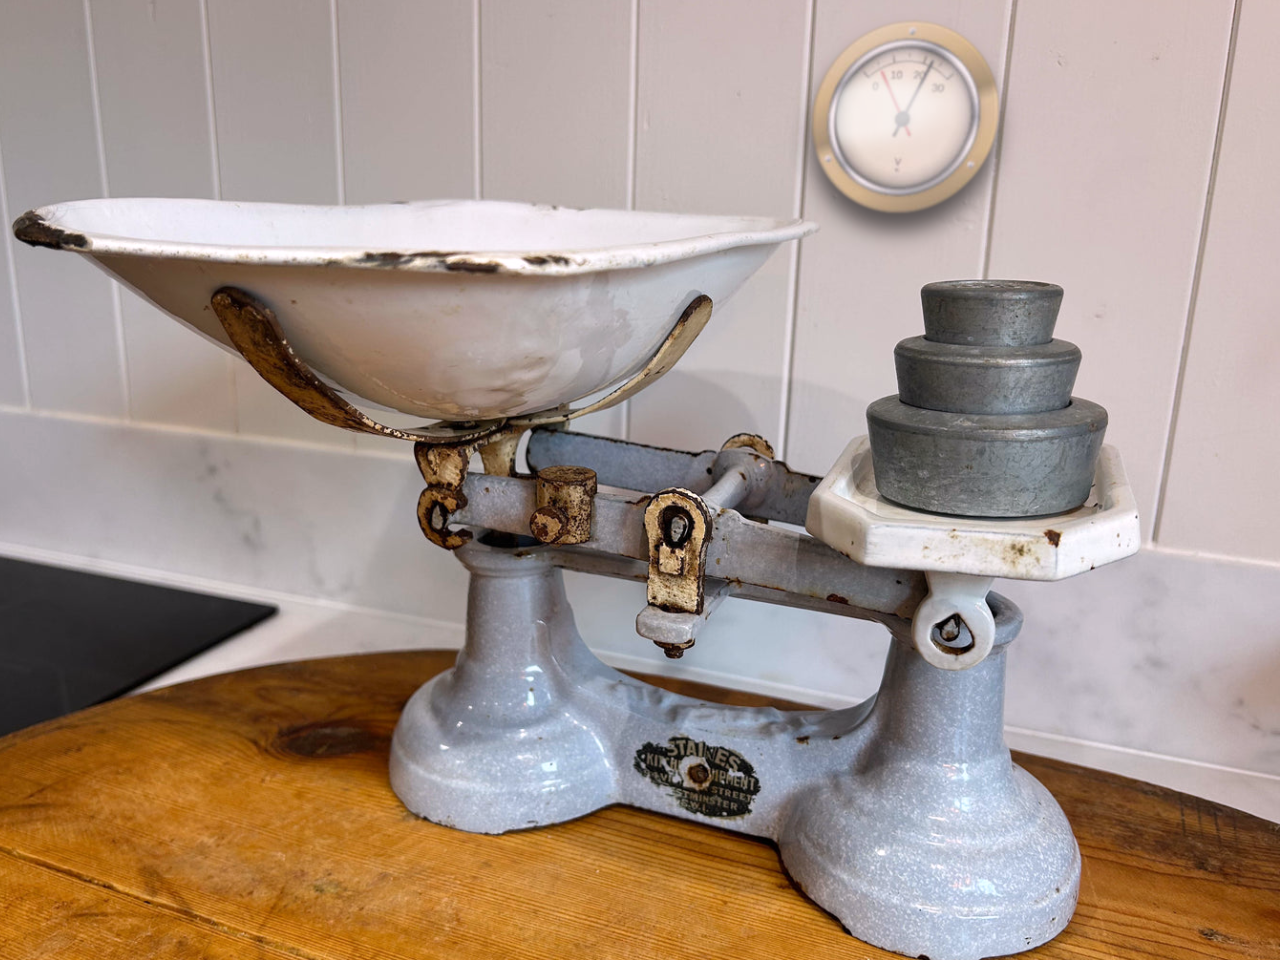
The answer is V 22.5
